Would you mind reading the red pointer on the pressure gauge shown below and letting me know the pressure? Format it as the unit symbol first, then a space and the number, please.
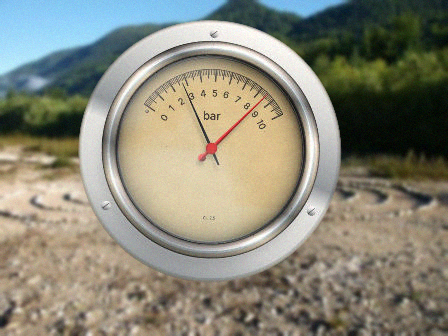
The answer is bar 8.5
